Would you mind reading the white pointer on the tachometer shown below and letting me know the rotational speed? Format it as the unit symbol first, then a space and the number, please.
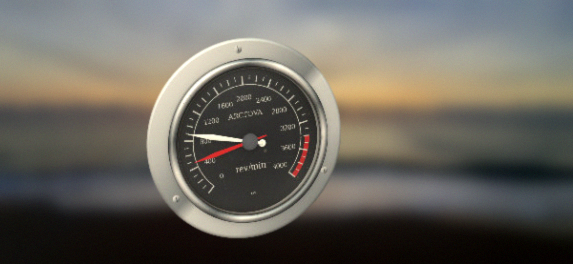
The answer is rpm 900
